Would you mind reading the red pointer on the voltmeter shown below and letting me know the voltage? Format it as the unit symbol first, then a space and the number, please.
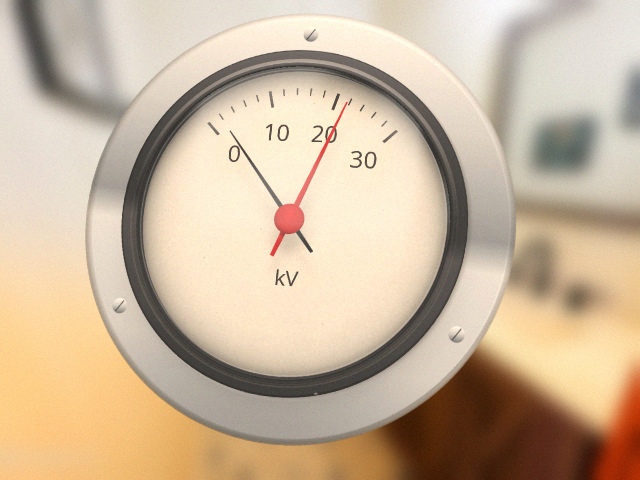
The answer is kV 22
